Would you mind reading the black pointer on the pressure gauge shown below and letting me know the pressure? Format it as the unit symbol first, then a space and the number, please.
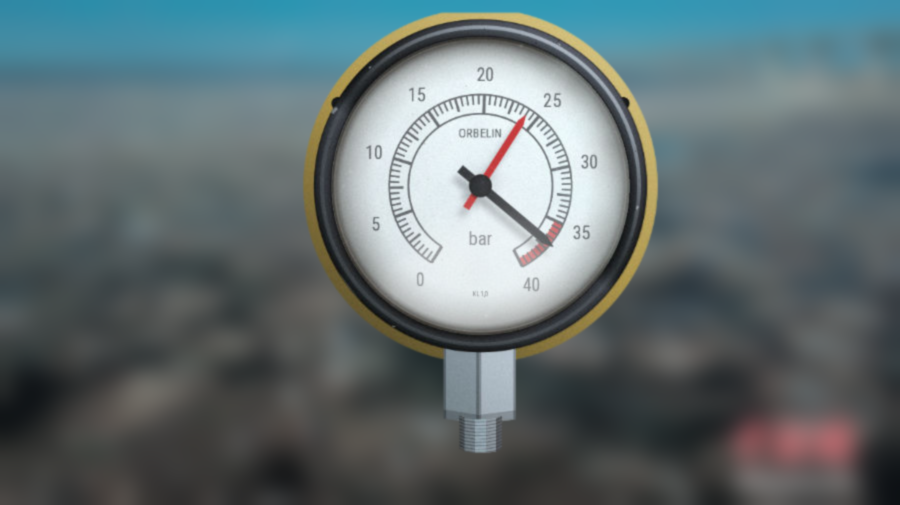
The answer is bar 37
